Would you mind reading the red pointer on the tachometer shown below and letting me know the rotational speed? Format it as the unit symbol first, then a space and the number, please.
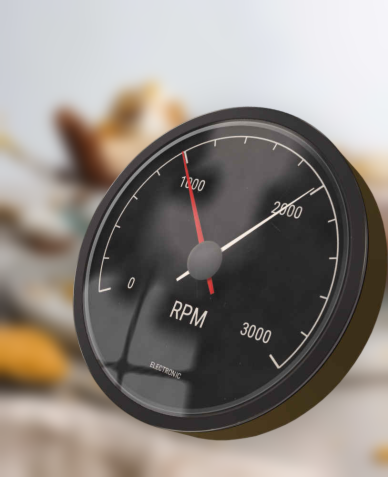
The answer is rpm 1000
